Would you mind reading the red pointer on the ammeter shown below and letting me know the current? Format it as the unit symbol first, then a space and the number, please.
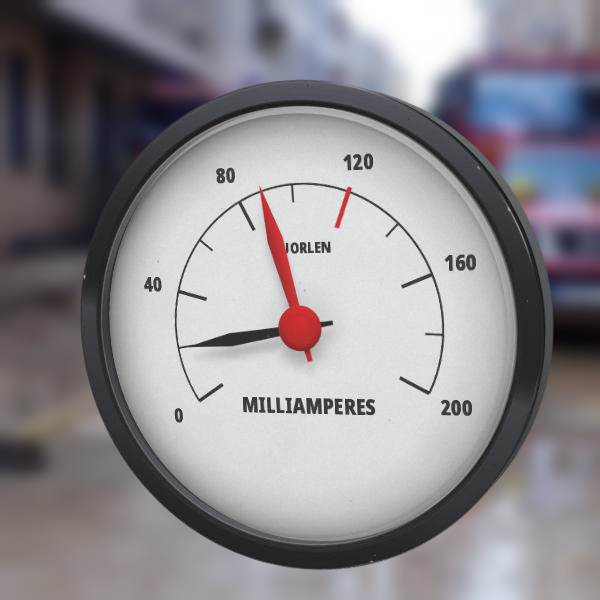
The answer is mA 90
